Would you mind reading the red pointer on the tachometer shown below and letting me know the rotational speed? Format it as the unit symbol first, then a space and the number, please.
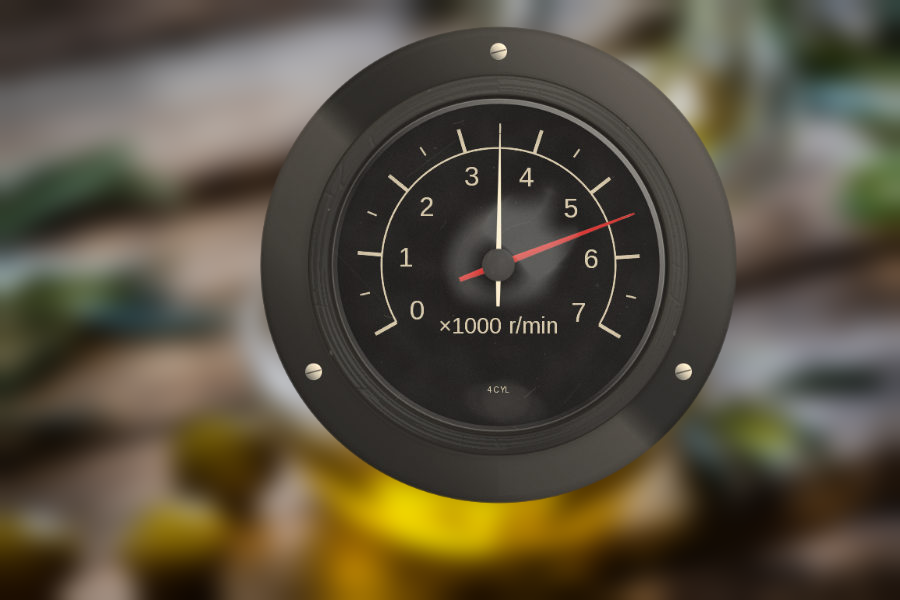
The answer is rpm 5500
